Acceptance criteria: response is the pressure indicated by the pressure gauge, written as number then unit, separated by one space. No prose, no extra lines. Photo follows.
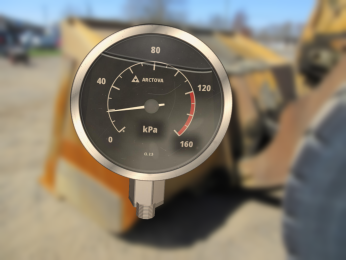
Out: 20 kPa
